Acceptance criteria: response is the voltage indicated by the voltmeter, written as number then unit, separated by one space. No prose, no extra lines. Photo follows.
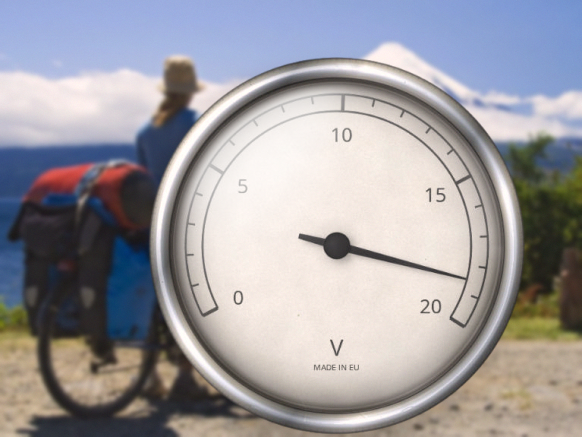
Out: 18.5 V
